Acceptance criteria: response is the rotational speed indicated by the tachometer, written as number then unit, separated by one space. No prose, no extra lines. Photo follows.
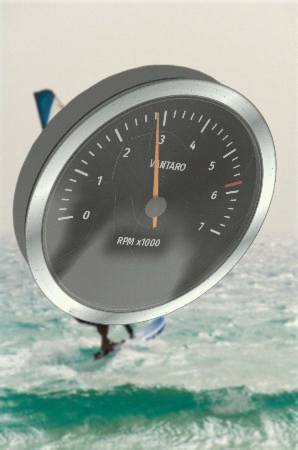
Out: 2800 rpm
